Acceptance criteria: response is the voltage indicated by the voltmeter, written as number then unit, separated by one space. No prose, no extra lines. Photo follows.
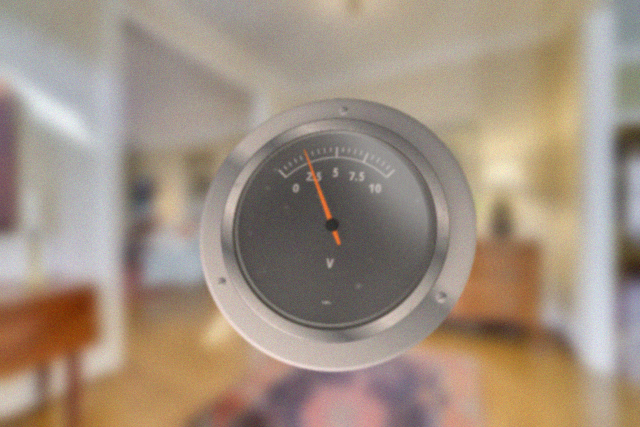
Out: 2.5 V
